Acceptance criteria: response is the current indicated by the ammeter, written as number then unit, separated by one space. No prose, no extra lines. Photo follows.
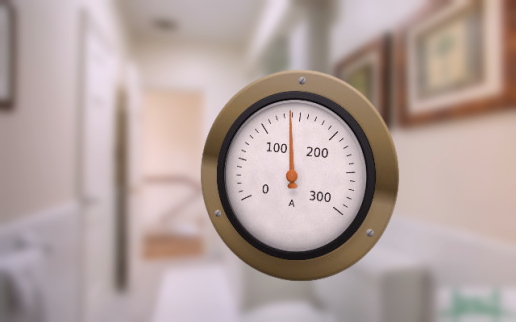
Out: 140 A
